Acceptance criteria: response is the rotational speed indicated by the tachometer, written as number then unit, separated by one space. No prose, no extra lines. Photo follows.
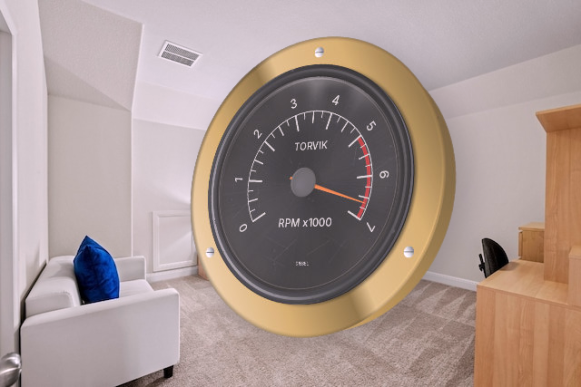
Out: 6625 rpm
